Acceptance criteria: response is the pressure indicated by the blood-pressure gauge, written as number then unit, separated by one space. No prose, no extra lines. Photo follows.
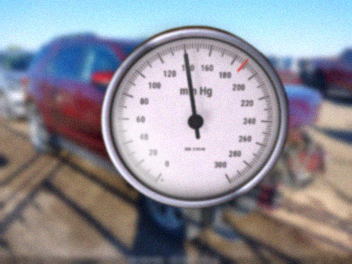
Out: 140 mmHg
